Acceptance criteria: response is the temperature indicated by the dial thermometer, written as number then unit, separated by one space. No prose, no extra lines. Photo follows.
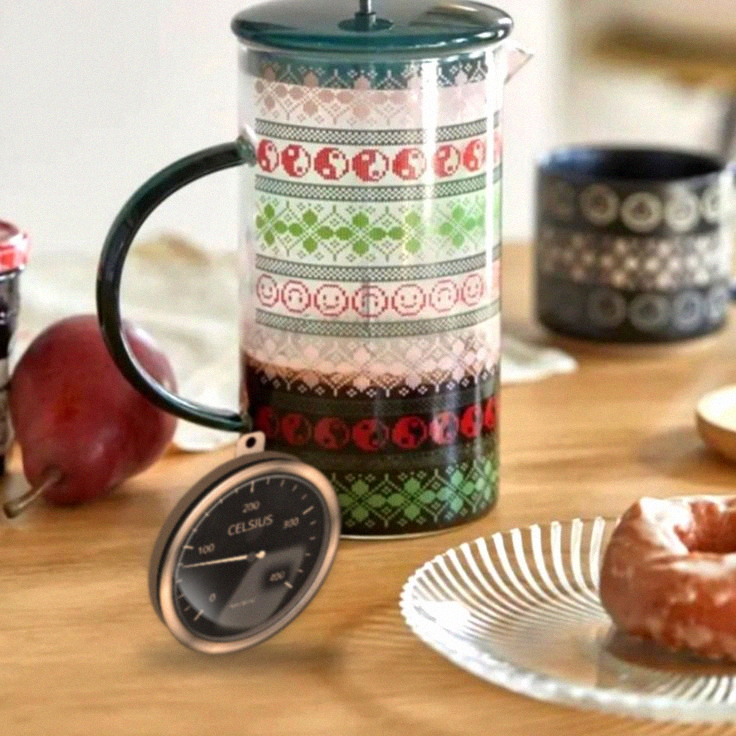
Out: 80 °C
